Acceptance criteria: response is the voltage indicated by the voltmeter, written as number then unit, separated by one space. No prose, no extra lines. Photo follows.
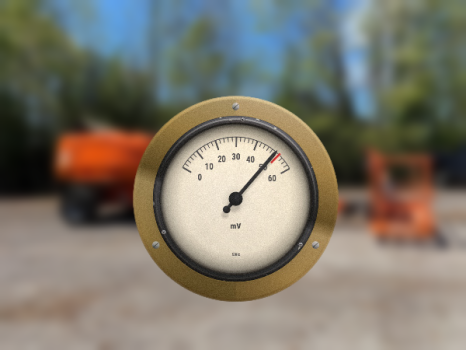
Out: 50 mV
